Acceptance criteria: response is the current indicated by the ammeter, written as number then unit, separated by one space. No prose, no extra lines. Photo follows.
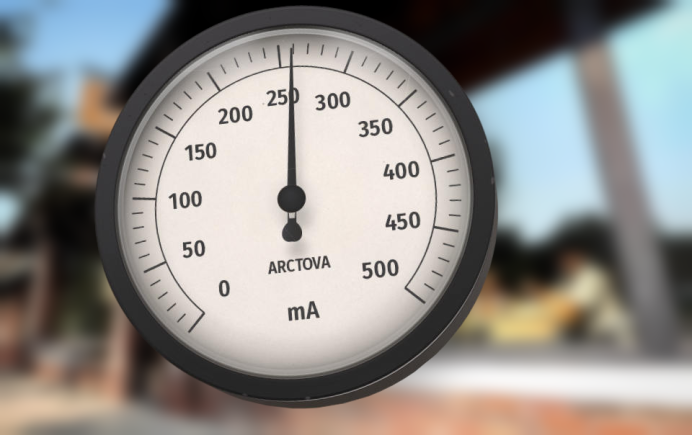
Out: 260 mA
